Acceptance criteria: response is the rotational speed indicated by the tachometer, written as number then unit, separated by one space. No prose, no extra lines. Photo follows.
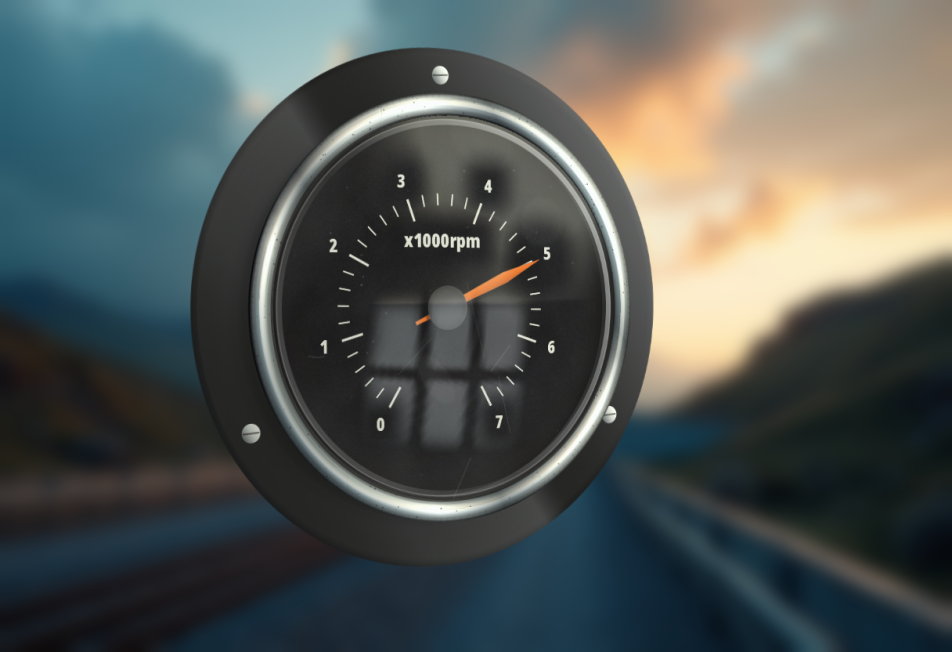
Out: 5000 rpm
